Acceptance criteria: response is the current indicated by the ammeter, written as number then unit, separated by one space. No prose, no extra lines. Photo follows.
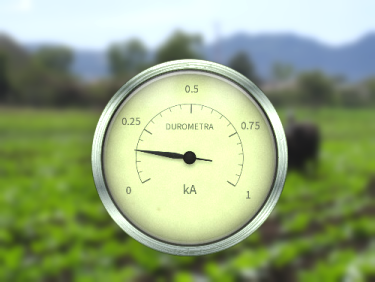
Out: 0.15 kA
